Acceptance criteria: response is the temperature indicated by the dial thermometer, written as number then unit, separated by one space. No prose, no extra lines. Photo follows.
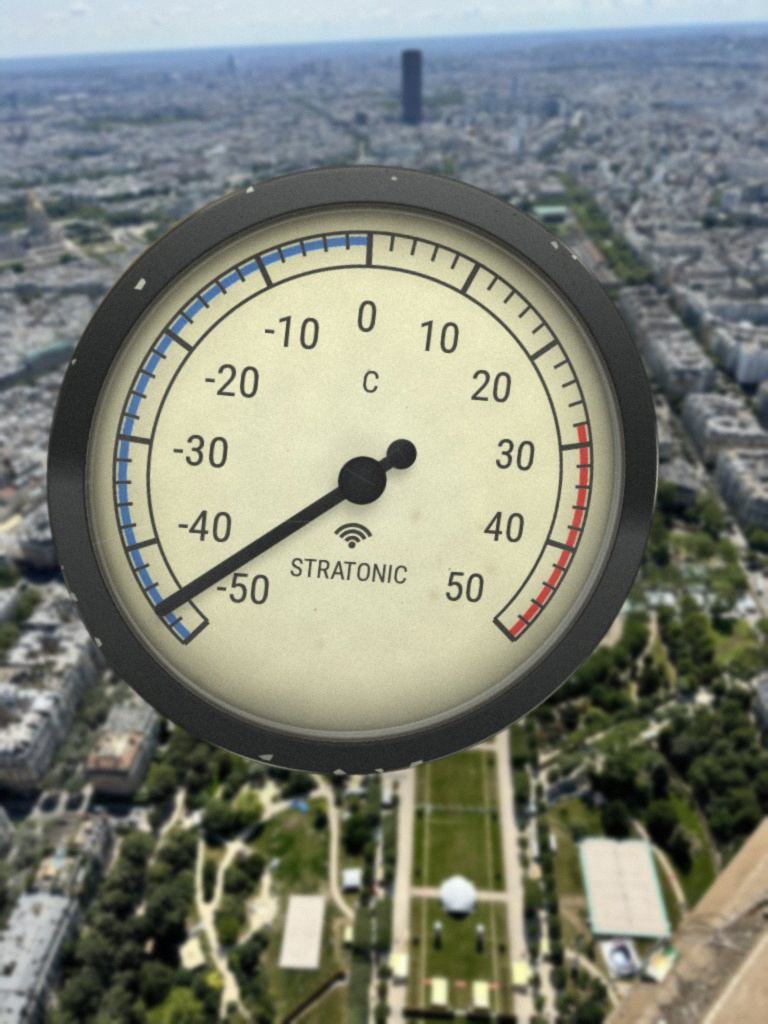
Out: -46 °C
